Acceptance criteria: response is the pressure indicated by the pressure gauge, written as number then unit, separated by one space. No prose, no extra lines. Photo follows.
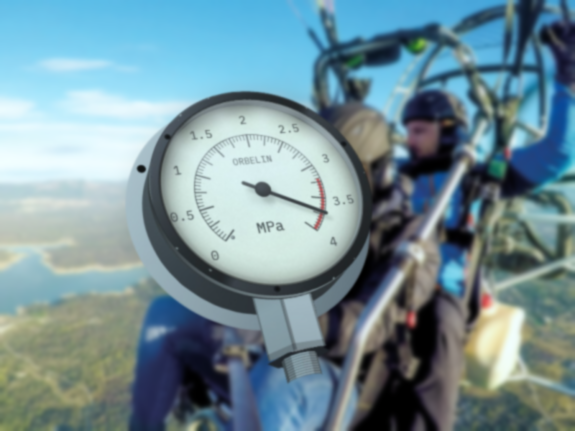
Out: 3.75 MPa
